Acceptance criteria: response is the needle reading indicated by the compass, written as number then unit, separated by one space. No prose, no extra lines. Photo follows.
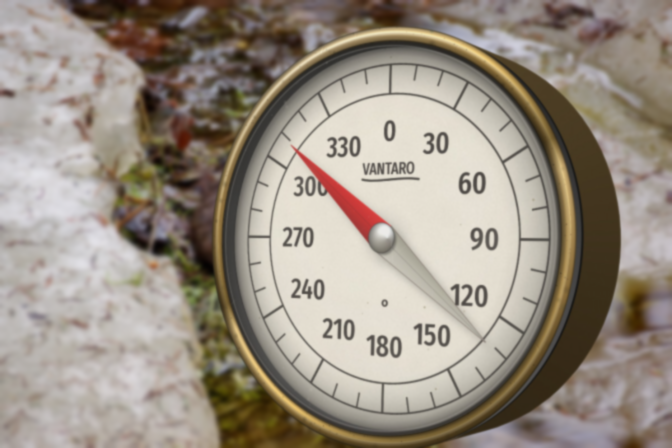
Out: 310 °
